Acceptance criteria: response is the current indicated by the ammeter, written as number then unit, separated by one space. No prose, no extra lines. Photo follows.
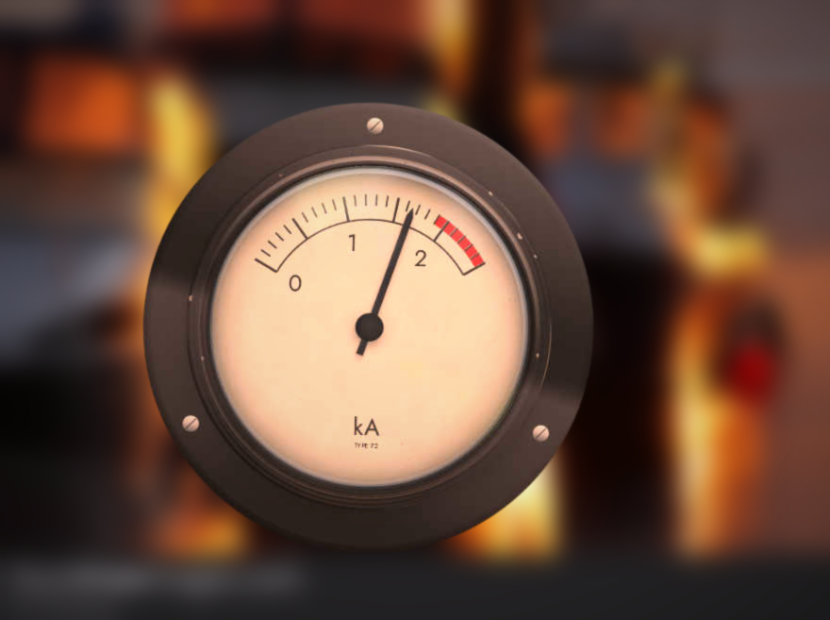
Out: 1.65 kA
